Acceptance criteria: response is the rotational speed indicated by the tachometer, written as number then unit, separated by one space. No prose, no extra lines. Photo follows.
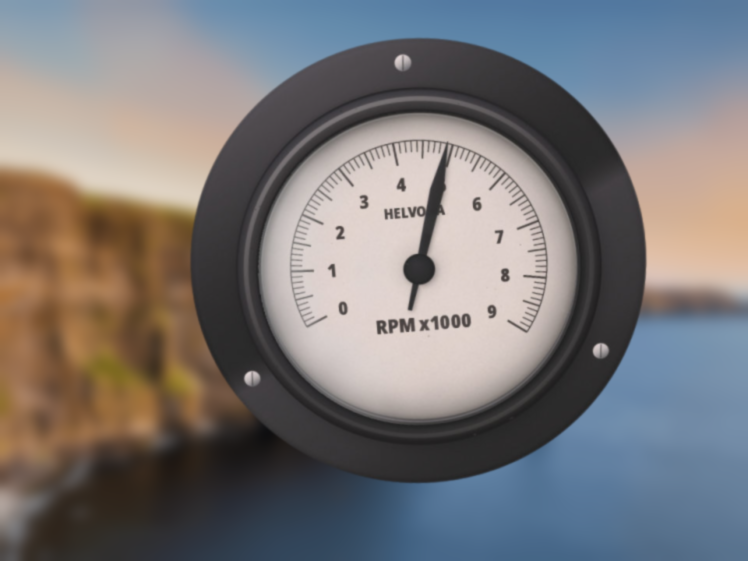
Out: 4900 rpm
